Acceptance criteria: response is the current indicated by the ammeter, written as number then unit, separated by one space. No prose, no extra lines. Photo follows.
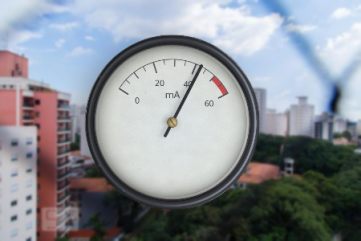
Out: 42.5 mA
